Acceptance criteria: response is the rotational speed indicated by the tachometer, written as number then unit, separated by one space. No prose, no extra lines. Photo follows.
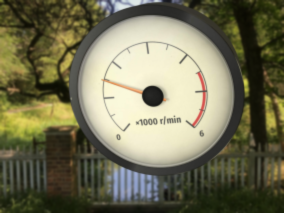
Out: 1500 rpm
